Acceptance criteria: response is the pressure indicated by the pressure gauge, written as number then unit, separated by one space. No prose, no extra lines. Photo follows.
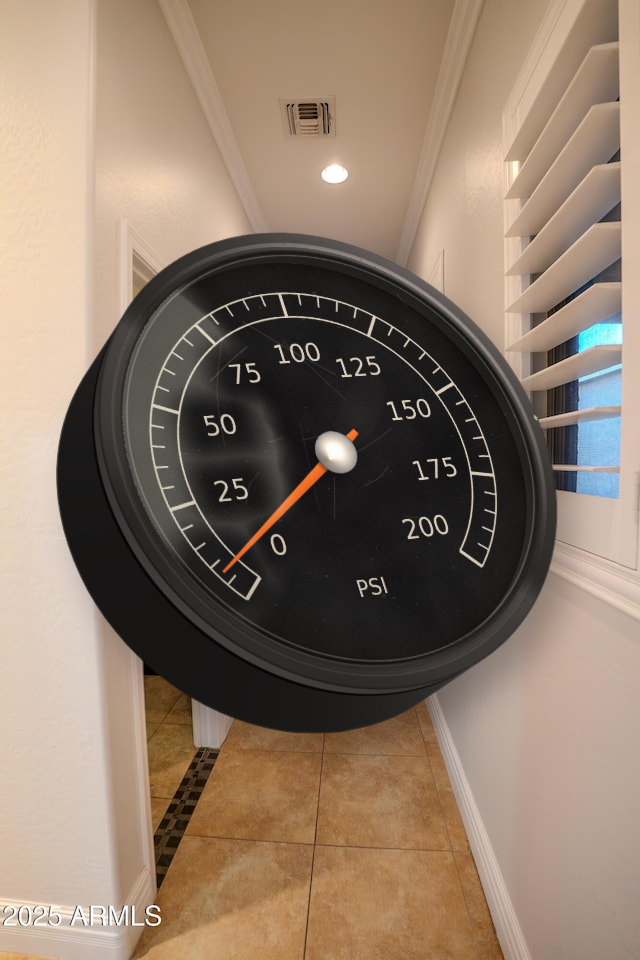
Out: 7.5 psi
